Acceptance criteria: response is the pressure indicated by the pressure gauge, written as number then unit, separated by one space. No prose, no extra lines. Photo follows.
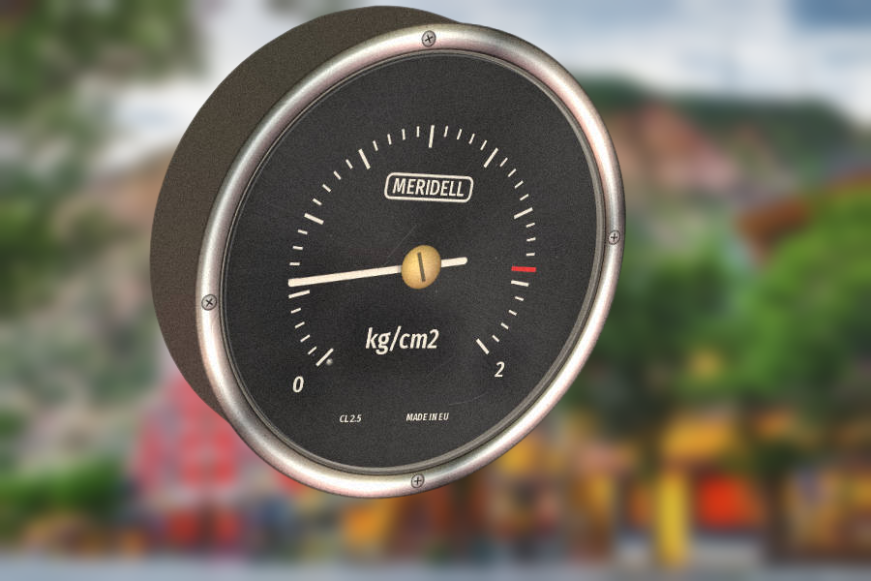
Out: 0.3 kg/cm²
